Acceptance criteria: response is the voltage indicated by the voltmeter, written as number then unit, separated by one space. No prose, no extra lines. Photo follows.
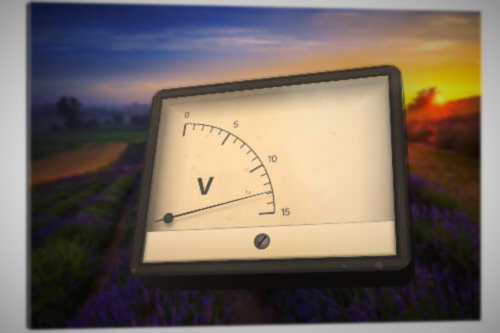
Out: 13 V
